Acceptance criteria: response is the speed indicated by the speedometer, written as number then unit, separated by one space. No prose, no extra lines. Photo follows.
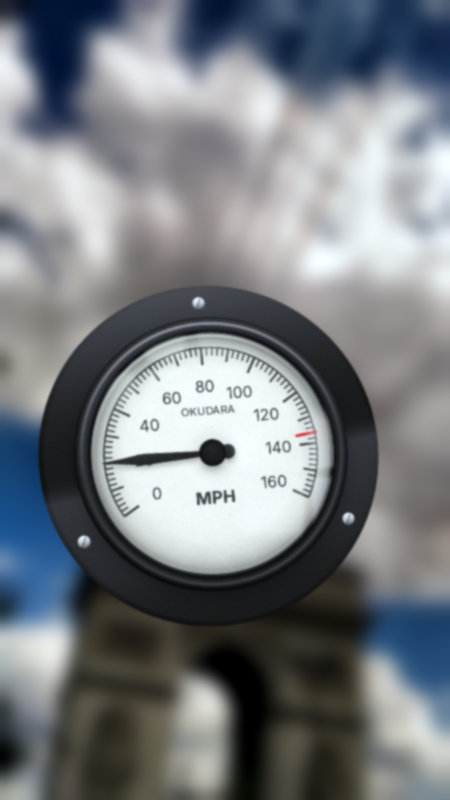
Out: 20 mph
